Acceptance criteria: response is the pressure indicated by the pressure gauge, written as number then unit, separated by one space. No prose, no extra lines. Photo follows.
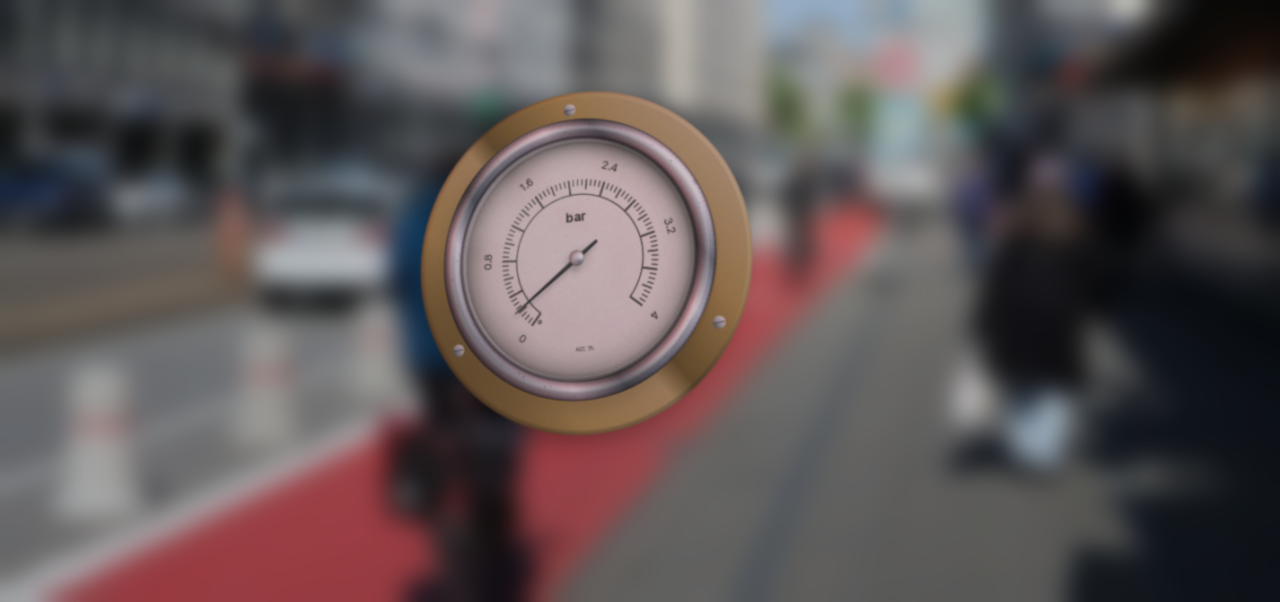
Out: 0.2 bar
